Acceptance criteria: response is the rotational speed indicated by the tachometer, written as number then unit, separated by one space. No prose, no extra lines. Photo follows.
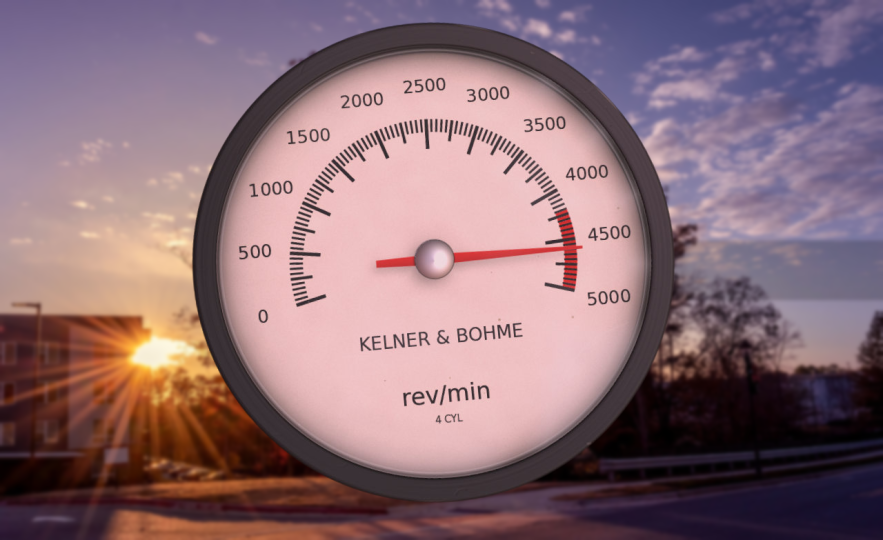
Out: 4600 rpm
